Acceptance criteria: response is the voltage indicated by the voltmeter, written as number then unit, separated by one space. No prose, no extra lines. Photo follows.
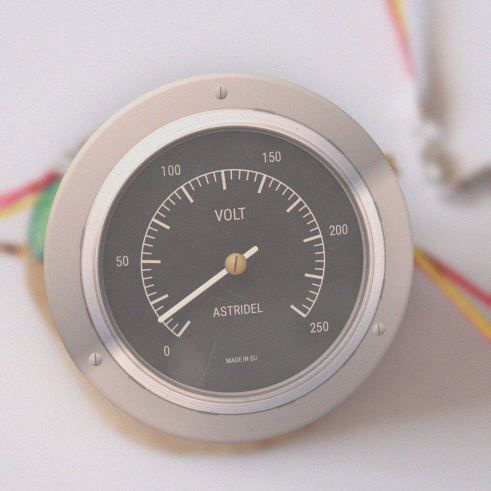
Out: 15 V
